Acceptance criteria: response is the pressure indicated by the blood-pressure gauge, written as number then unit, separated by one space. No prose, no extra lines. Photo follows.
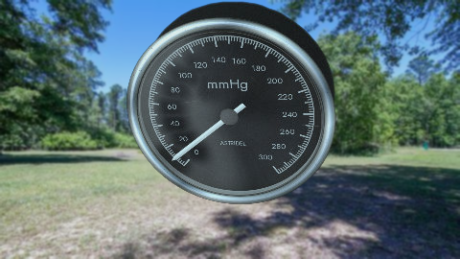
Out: 10 mmHg
